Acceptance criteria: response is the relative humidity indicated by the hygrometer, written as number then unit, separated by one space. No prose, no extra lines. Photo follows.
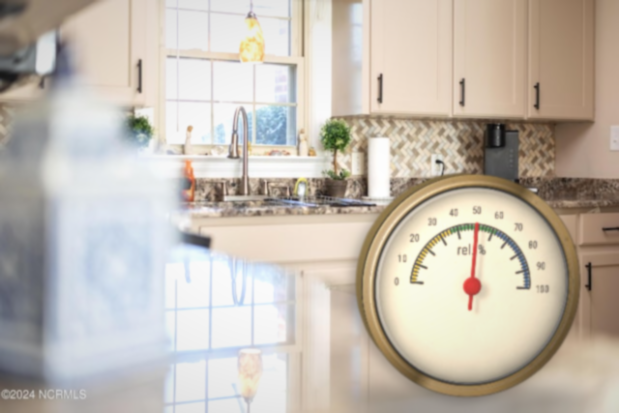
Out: 50 %
